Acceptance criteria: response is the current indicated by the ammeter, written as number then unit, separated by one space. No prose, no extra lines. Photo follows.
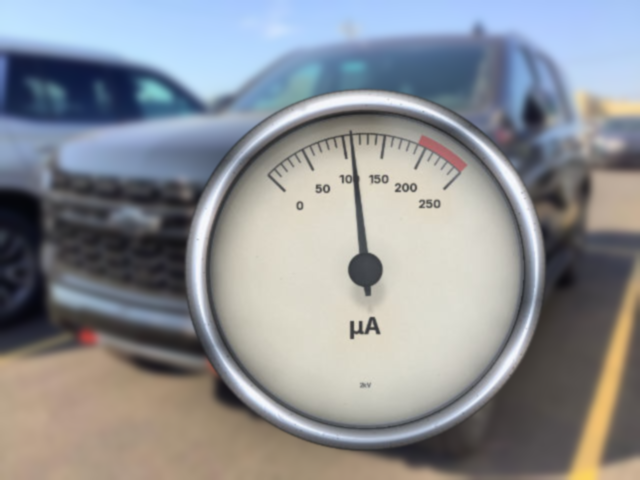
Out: 110 µA
